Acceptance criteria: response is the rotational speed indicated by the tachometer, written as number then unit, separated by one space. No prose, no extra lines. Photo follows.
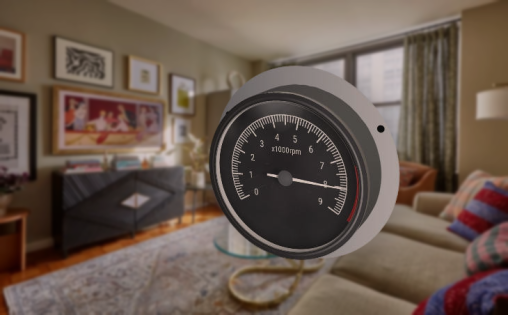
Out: 8000 rpm
